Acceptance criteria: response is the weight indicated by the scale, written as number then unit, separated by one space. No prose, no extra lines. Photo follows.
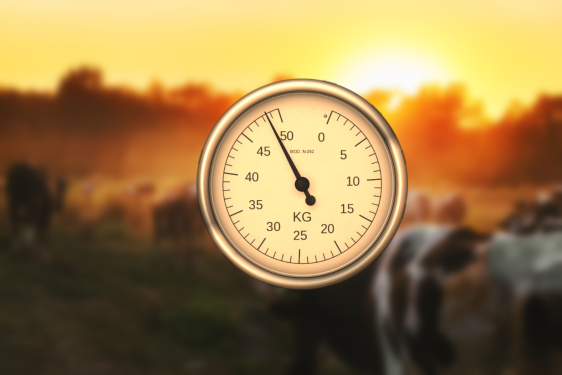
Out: 48.5 kg
